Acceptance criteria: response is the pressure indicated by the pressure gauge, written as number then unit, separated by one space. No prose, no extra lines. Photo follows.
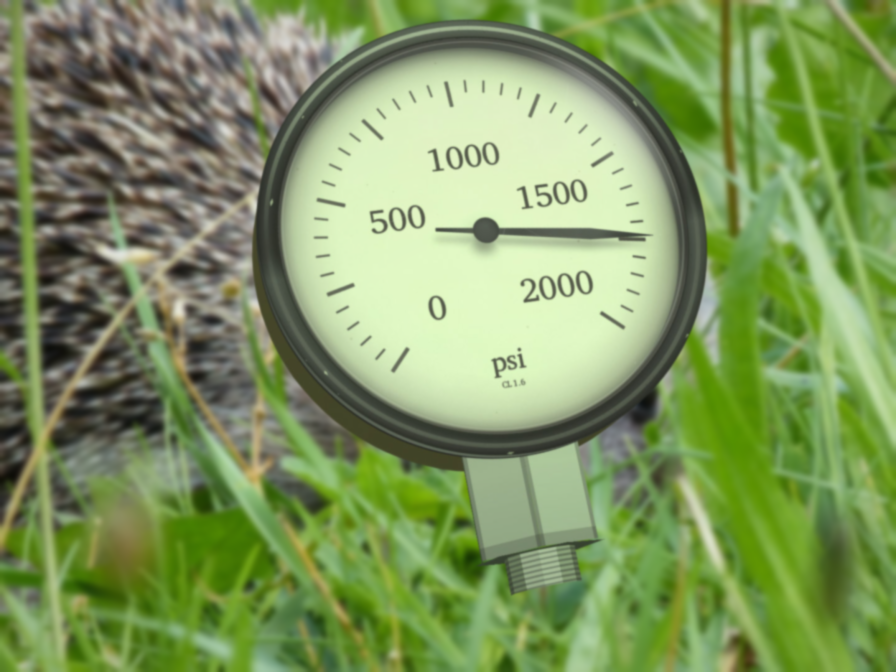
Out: 1750 psi
